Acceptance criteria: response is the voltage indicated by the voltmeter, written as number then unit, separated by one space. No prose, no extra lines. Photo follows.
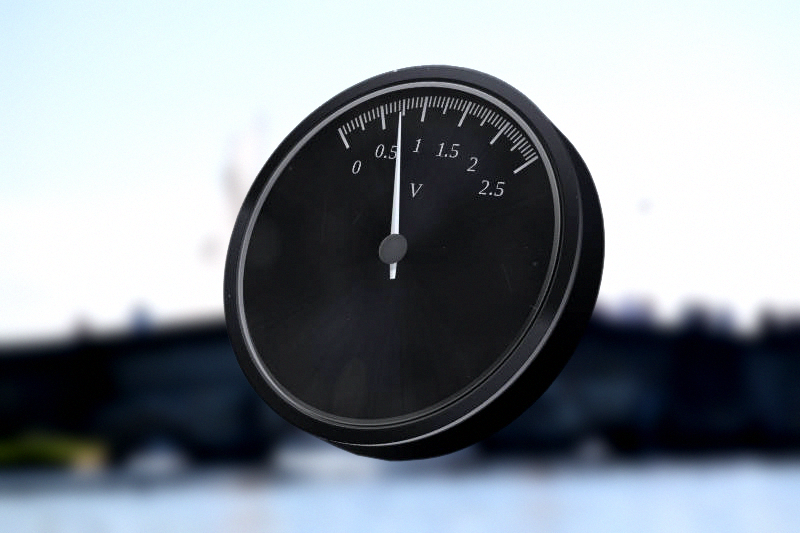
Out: 0.75 V
